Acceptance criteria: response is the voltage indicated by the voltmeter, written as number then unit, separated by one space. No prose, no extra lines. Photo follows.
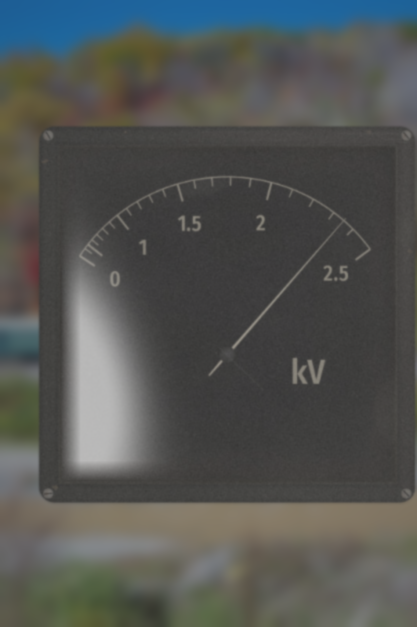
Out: 2.35 kV
